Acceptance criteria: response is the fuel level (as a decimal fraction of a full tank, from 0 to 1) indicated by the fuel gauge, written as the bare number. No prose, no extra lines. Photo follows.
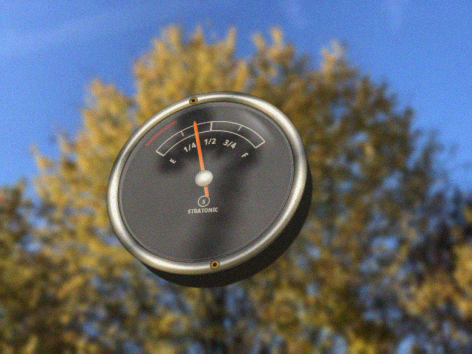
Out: 0.375
